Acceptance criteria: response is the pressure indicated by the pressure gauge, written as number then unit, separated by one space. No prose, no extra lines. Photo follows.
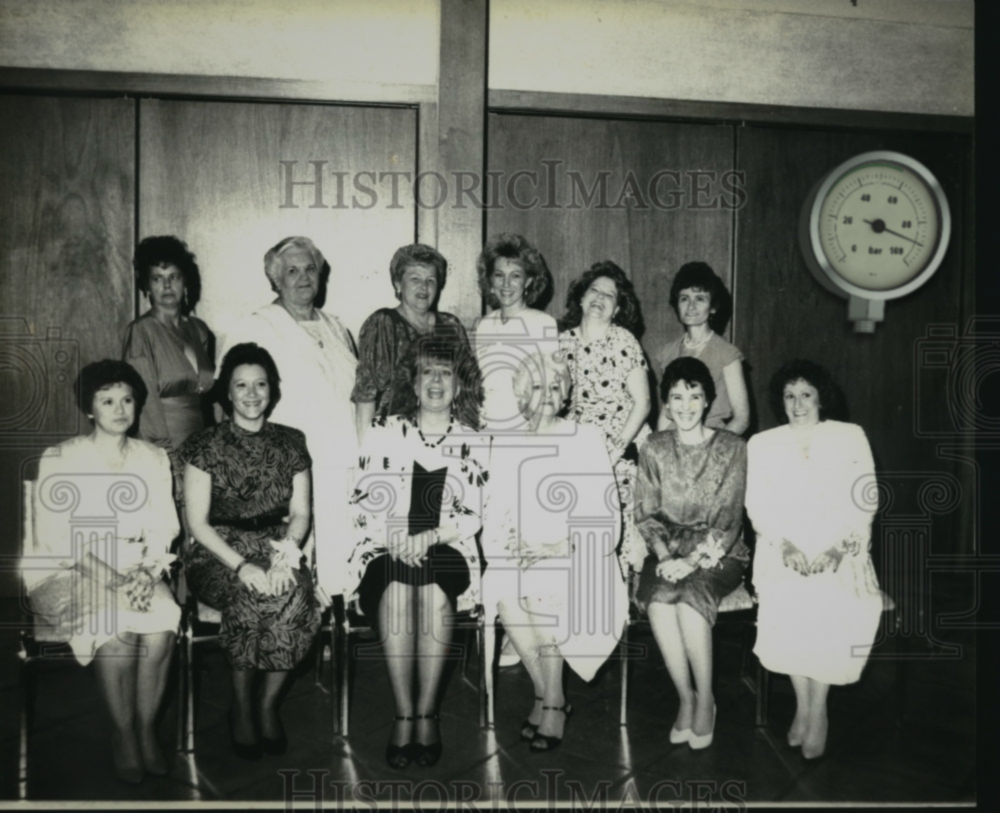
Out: 90 bar
